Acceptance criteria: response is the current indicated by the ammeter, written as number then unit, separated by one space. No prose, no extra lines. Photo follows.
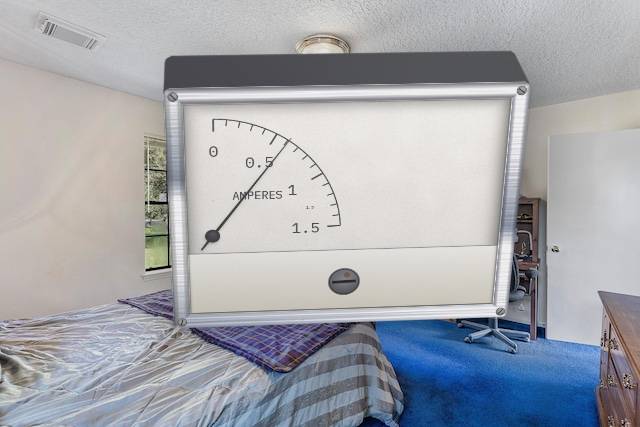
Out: 0.6 A
